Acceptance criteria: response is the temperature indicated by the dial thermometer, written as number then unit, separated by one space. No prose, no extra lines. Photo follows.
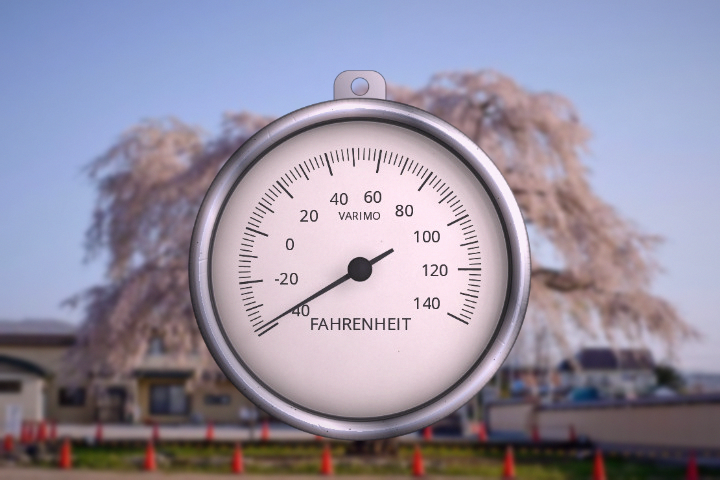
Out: -38 °F
